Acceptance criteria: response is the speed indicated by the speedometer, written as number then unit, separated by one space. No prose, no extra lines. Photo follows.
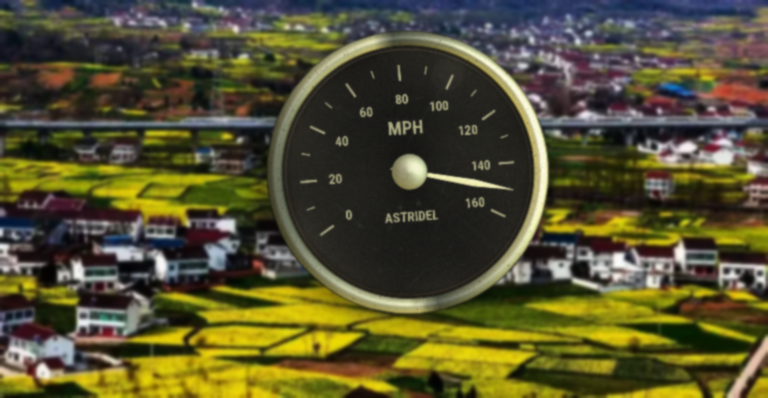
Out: 150 mph
